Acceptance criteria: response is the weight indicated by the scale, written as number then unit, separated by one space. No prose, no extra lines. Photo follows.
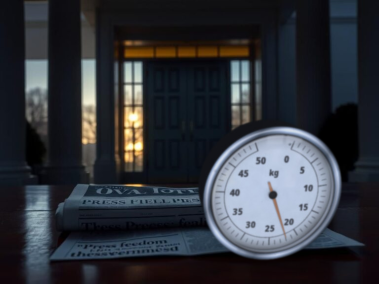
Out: 22 kg
